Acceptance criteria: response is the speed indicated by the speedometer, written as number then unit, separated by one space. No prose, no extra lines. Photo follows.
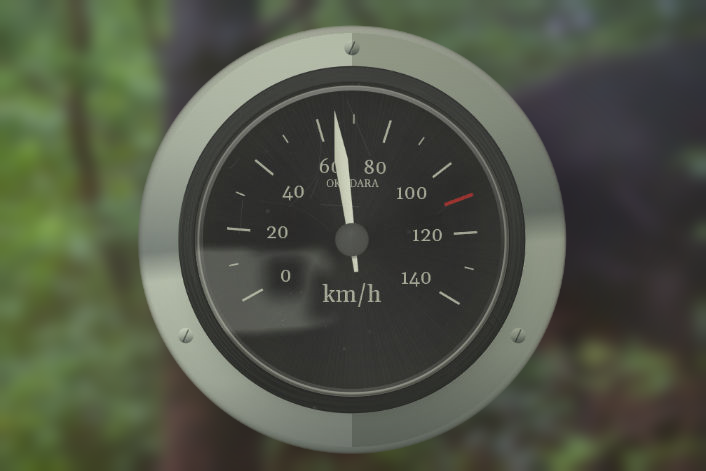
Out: 65 km/h
